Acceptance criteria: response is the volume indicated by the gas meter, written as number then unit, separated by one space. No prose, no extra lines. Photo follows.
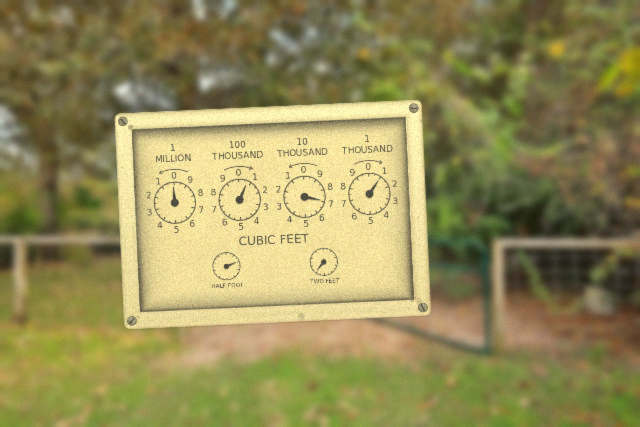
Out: 7100 ft³
